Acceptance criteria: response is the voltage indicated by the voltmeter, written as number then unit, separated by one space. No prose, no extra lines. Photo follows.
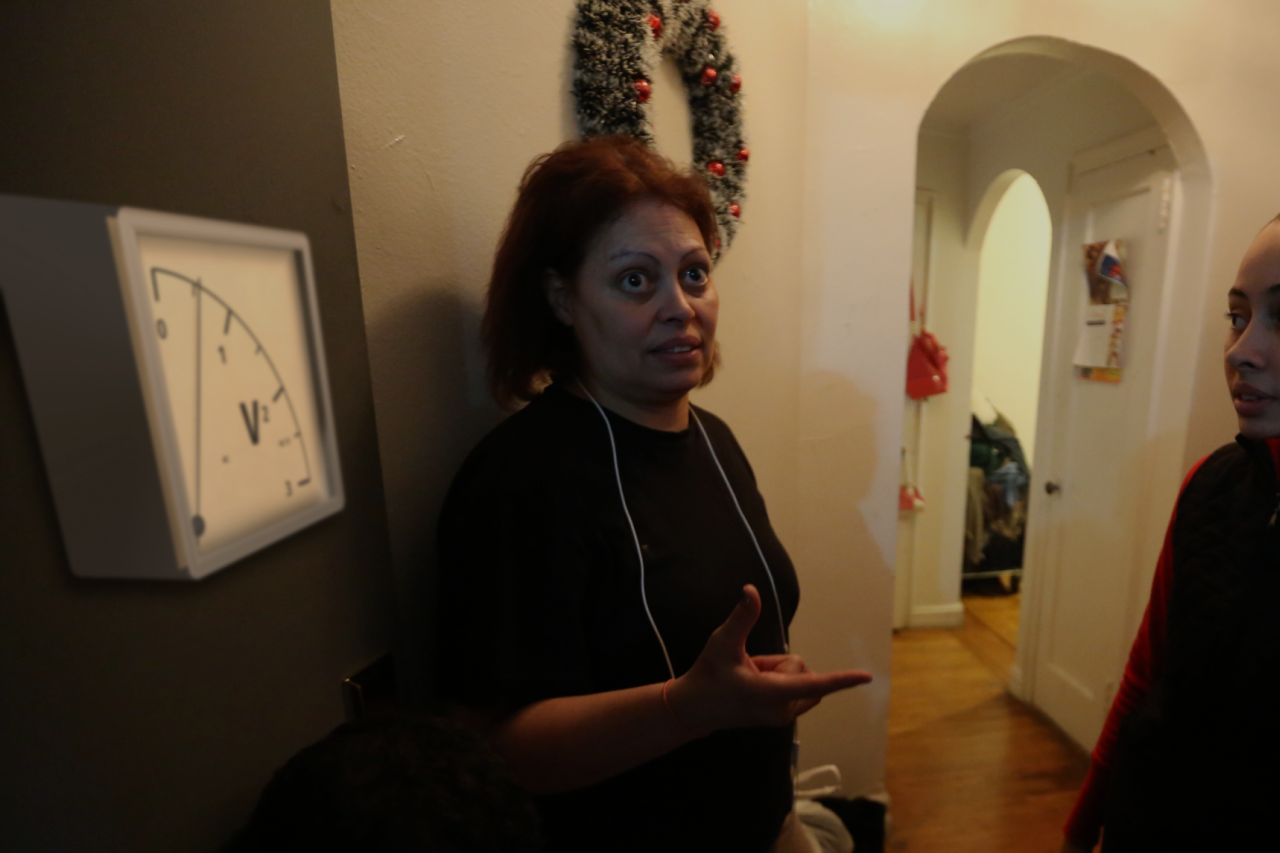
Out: 0.5 V
